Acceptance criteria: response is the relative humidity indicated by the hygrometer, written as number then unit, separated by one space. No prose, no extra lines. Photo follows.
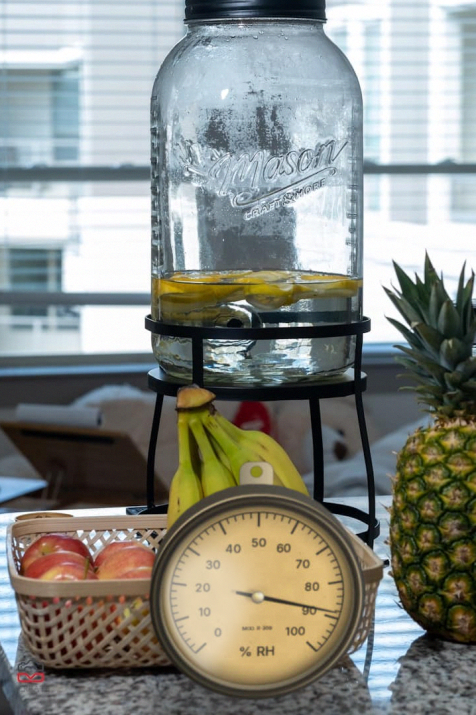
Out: 88 %
